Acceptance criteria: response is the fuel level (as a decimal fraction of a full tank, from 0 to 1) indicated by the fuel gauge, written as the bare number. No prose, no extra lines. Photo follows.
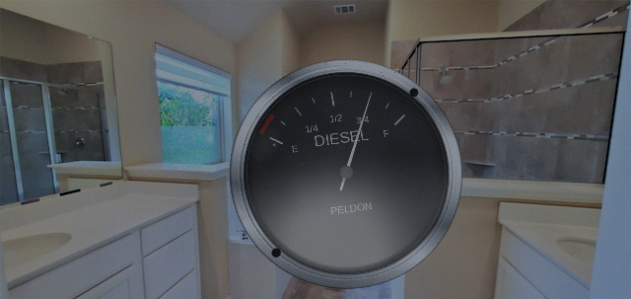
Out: 0.75
